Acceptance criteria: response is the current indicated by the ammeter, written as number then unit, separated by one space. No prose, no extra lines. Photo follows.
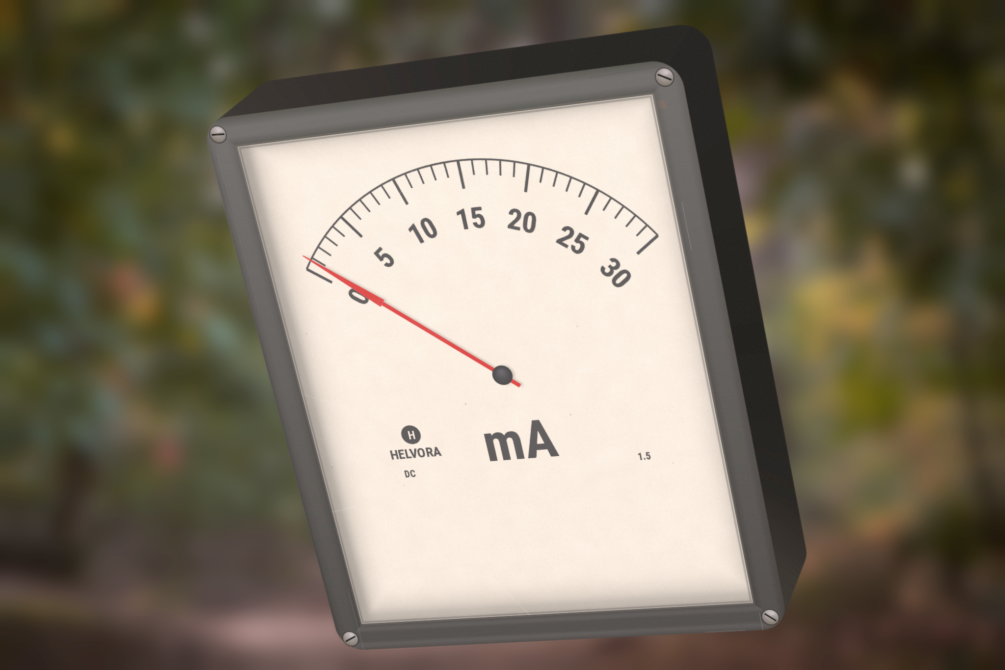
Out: 1 mA
